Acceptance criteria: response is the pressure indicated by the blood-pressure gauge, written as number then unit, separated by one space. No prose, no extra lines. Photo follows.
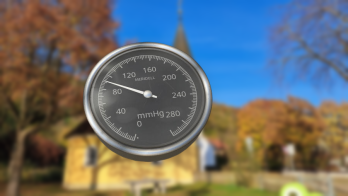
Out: 90 mmHg
